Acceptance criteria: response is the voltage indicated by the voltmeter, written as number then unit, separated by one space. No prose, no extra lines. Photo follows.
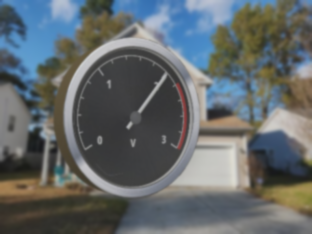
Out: 2 V
